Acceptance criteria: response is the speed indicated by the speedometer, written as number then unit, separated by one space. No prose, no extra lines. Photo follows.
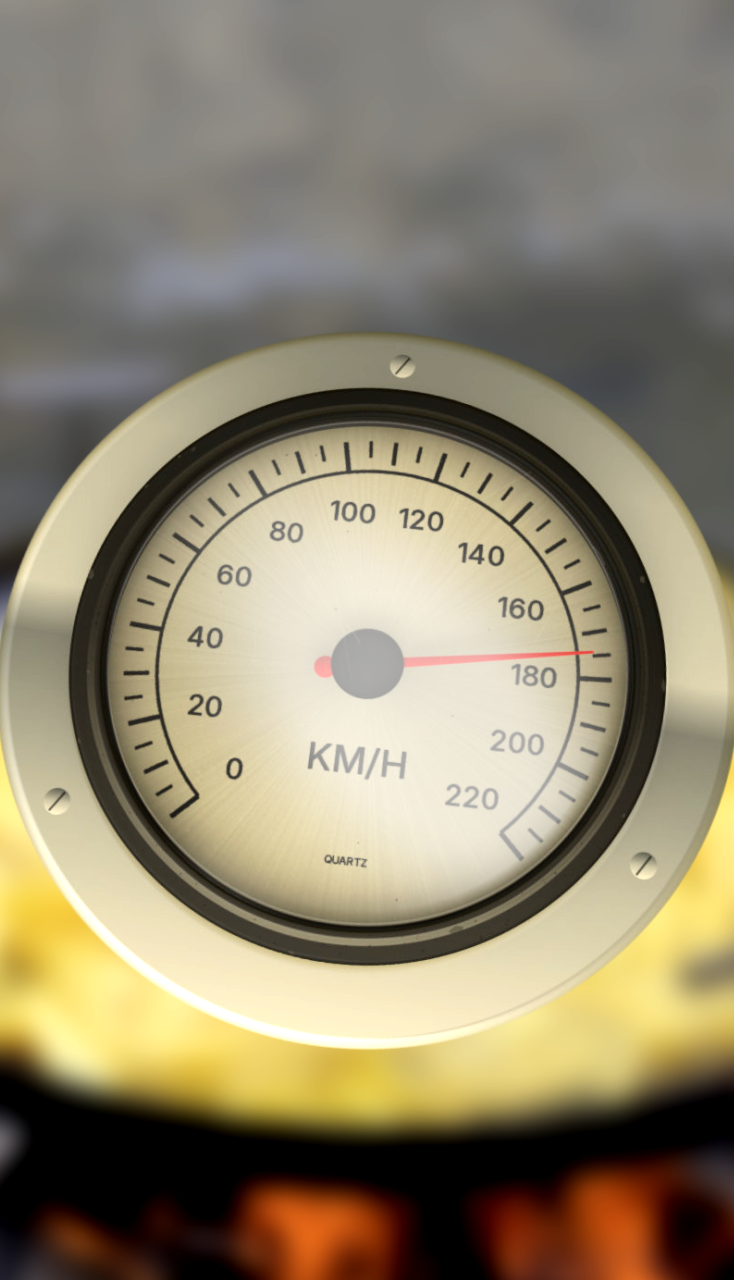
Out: 175 km/h
